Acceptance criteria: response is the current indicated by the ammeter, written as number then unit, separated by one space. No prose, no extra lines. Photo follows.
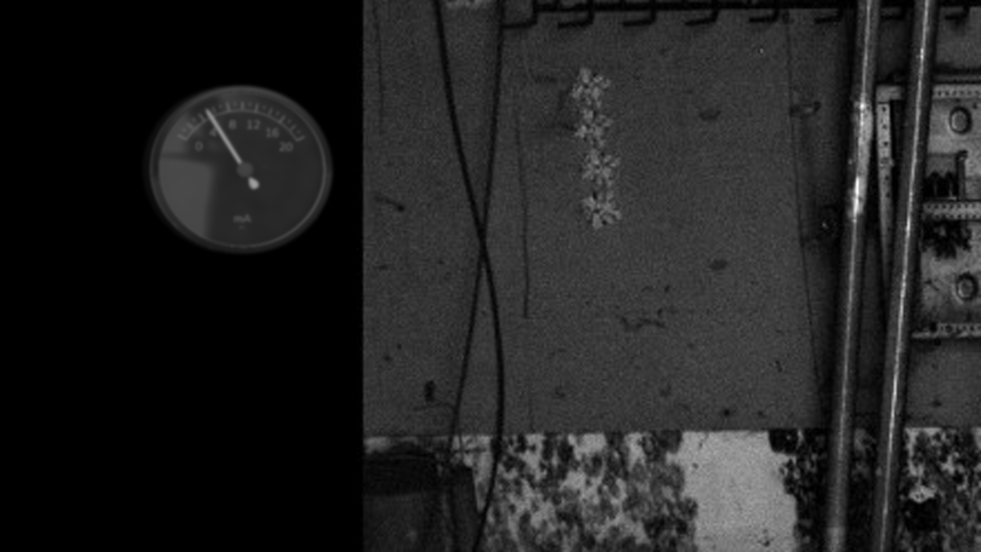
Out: 5 mA
